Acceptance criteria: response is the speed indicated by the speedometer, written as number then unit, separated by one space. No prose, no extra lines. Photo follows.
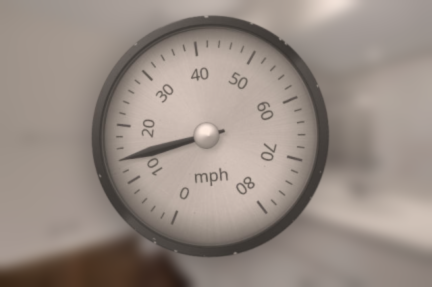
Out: 14 mph
